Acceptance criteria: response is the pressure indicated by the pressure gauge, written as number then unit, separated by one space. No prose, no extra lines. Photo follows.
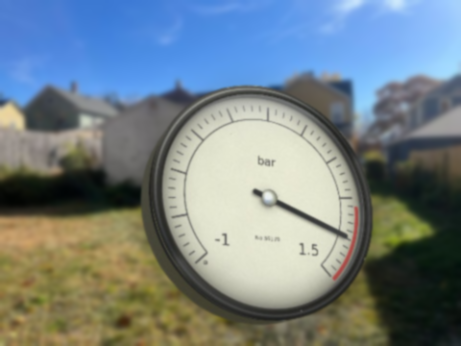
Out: 1.25 bar
